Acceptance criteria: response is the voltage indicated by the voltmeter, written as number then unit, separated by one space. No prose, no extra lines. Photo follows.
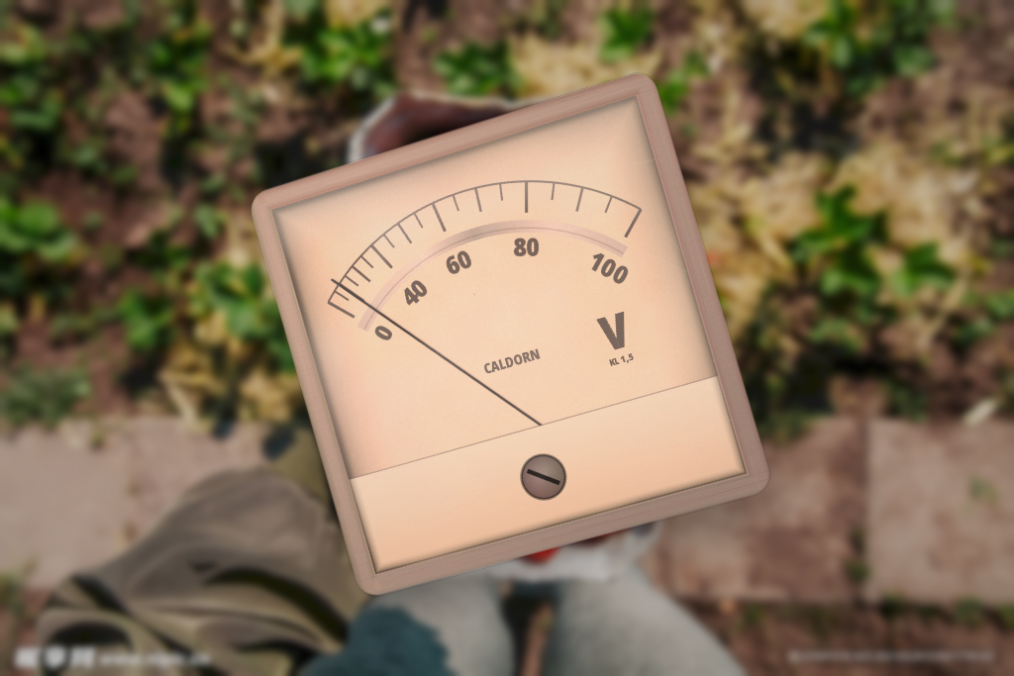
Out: 20 V
